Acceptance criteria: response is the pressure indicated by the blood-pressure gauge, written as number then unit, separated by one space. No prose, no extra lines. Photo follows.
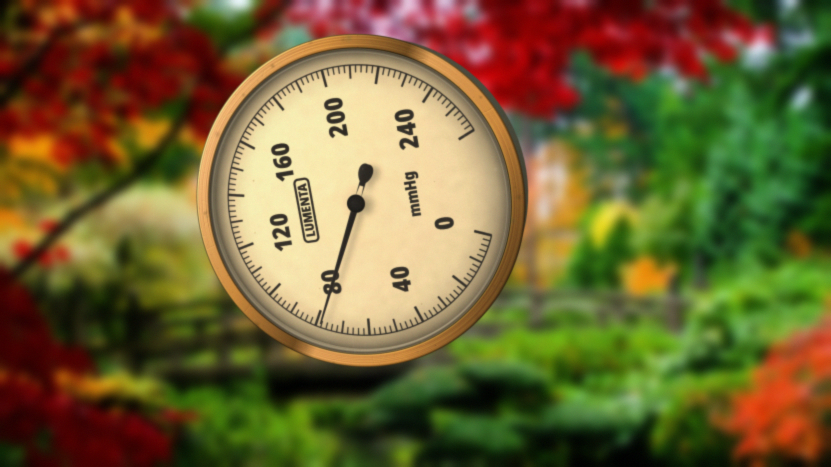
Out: 78 mmHg
